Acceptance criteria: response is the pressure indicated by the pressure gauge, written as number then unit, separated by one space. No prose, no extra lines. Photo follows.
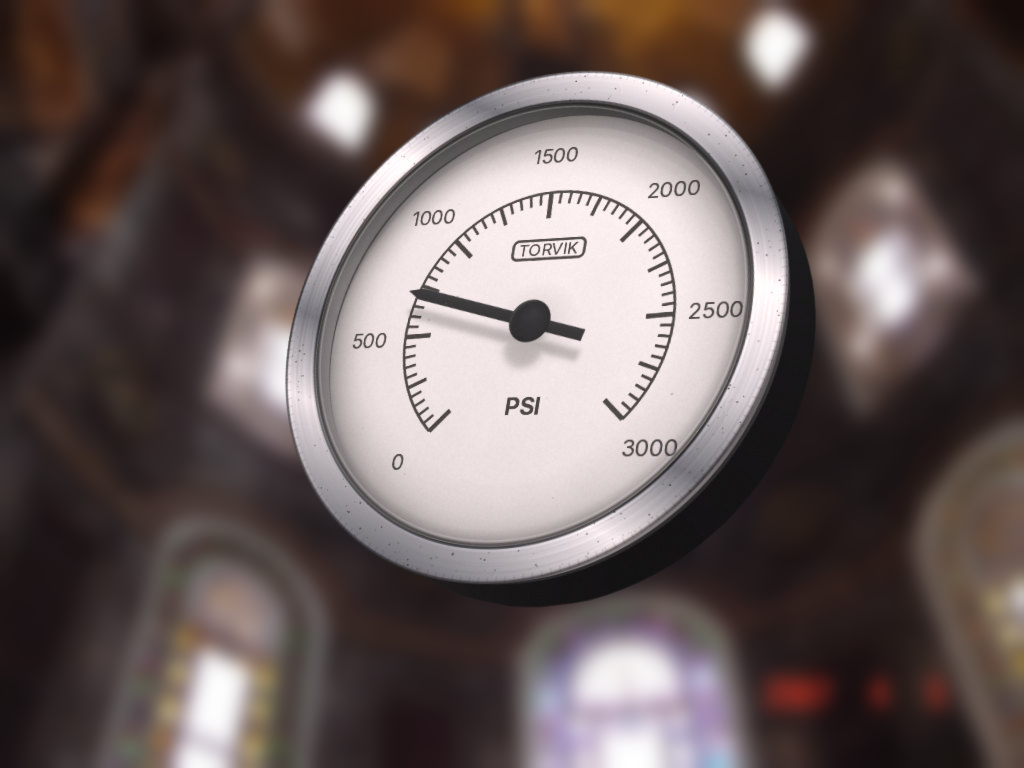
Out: 700 psi
